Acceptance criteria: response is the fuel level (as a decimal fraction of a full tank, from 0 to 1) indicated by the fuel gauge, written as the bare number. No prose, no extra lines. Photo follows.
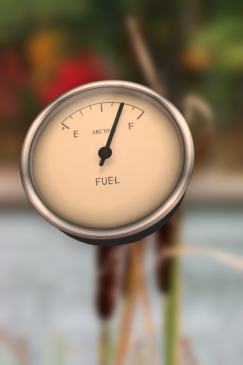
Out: 0.75
